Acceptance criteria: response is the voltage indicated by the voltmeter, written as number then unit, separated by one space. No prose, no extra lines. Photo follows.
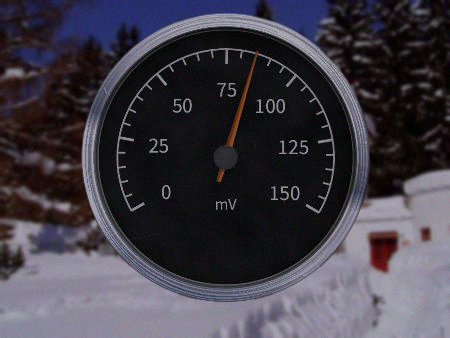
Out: 85 mV
